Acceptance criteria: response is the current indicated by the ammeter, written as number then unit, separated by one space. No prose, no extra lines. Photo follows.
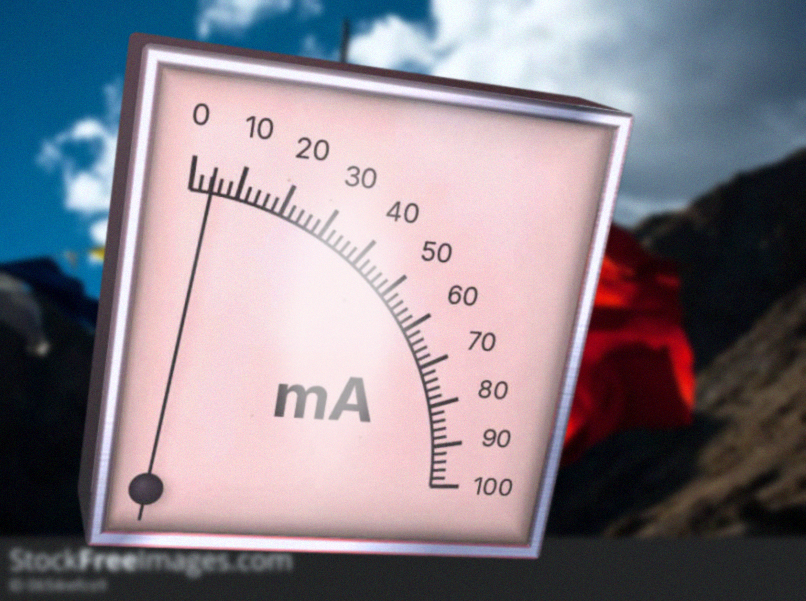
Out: 4 mA
